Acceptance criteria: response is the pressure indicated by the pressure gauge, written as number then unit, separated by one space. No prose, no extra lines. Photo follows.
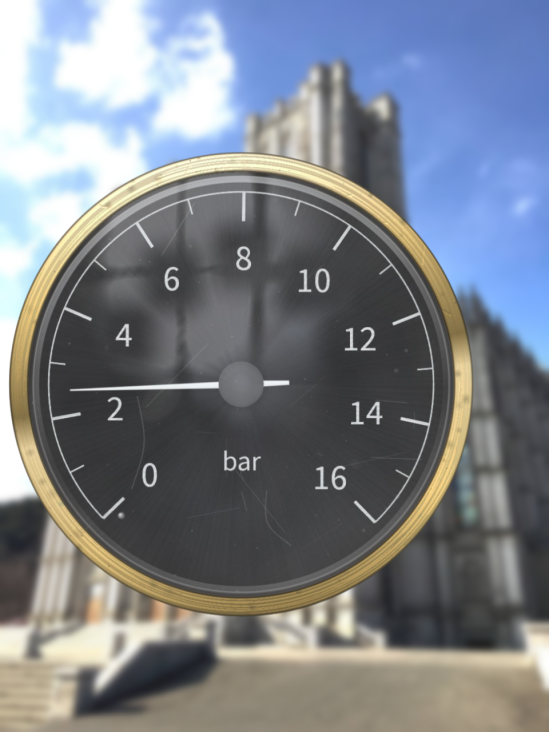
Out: 2.5 bar
